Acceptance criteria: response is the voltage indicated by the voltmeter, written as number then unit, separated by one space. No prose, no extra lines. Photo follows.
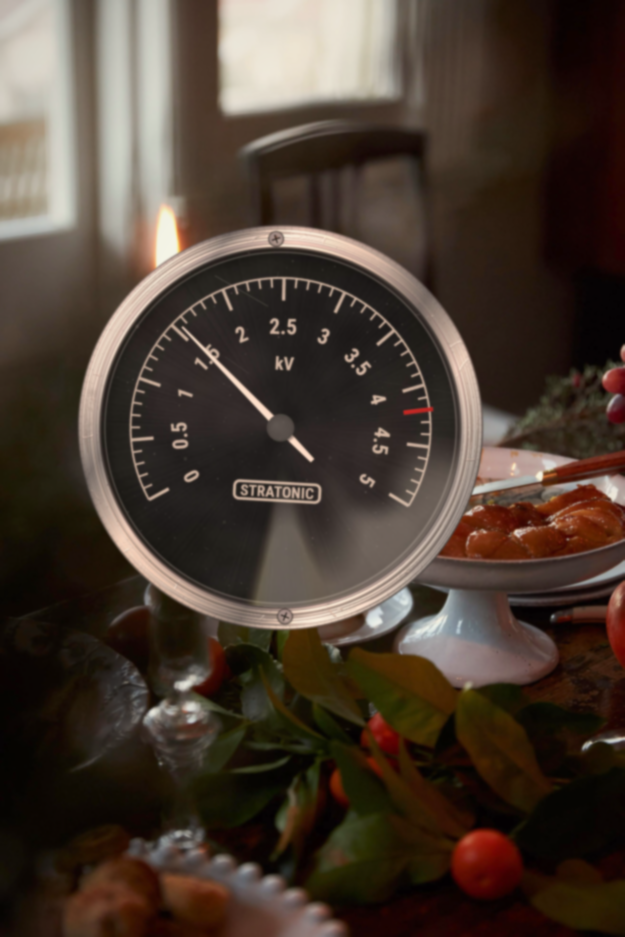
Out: 1.55 kV
